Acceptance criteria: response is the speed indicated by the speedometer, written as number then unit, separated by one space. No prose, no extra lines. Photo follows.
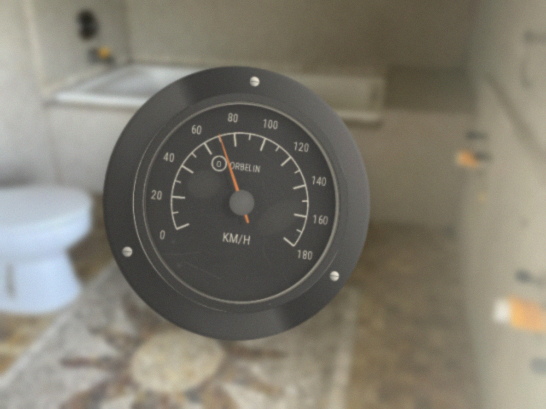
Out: 70 km/h
